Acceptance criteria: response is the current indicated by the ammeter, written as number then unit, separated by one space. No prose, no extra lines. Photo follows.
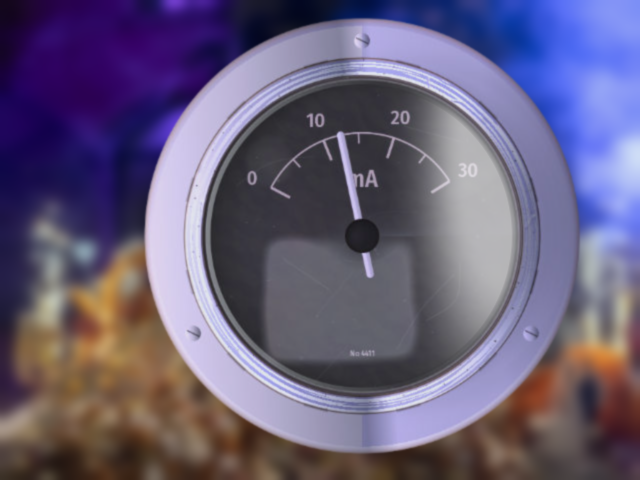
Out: 12.5 mA
